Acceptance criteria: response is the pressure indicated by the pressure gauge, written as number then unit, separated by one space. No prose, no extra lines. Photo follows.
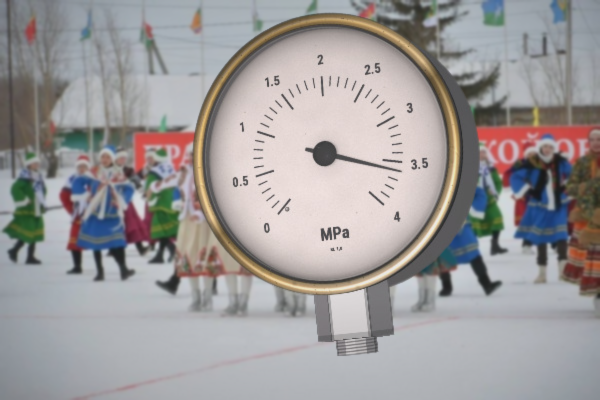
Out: 3.6 MPa
